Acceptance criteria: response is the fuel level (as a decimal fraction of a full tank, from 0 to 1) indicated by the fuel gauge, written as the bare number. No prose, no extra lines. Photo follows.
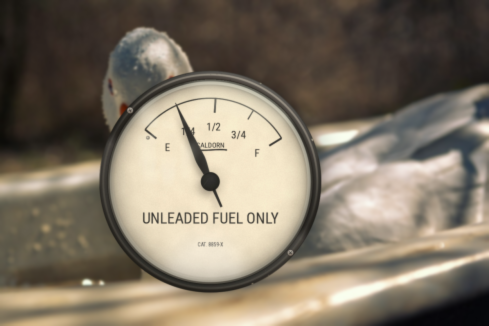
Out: 0.25
